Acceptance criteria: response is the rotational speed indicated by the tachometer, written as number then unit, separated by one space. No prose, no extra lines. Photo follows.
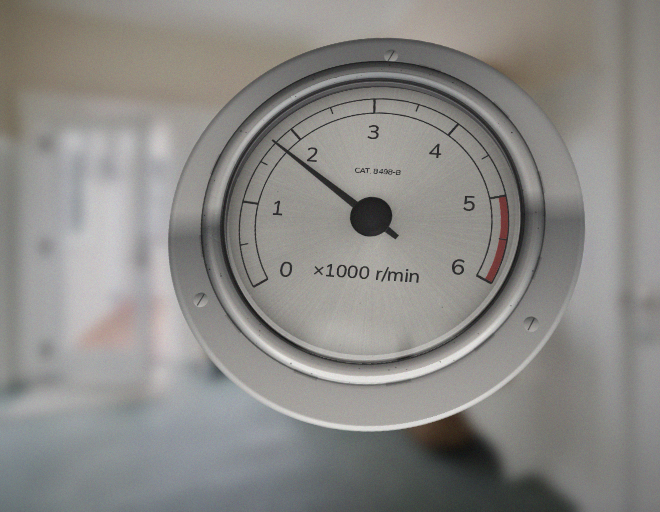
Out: 1750 rpm
